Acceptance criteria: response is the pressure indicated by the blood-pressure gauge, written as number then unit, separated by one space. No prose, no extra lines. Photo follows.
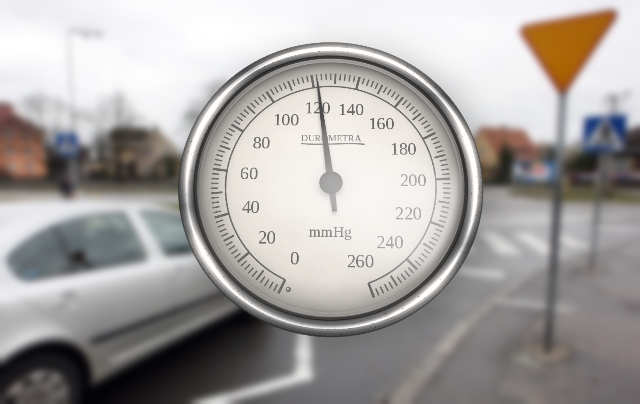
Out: 122 mmHg
